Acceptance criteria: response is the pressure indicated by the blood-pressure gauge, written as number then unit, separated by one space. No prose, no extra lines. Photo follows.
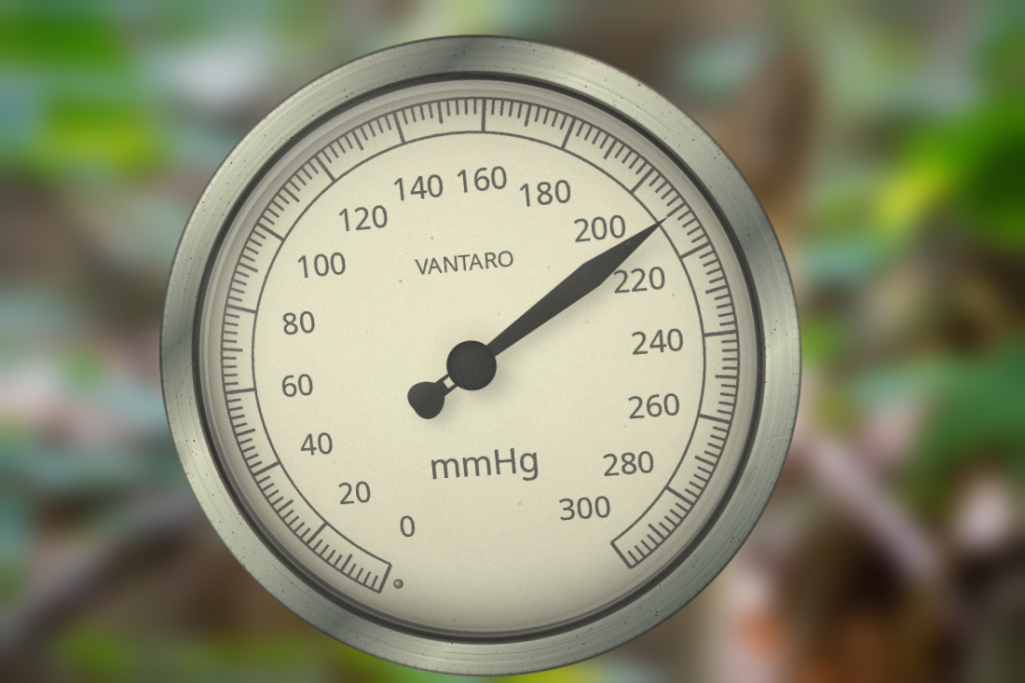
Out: 210 mmHg
